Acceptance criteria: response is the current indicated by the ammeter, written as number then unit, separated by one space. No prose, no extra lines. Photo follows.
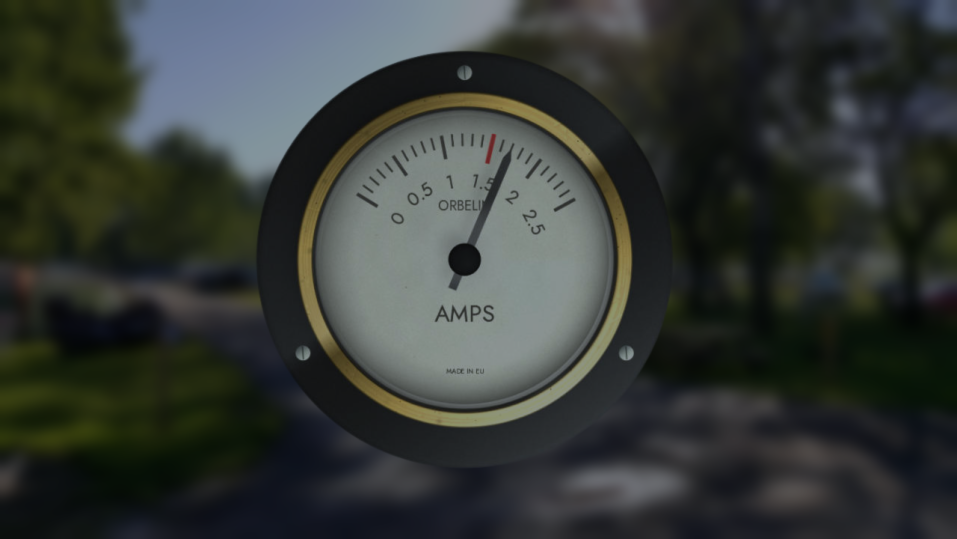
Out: 1.7 A
